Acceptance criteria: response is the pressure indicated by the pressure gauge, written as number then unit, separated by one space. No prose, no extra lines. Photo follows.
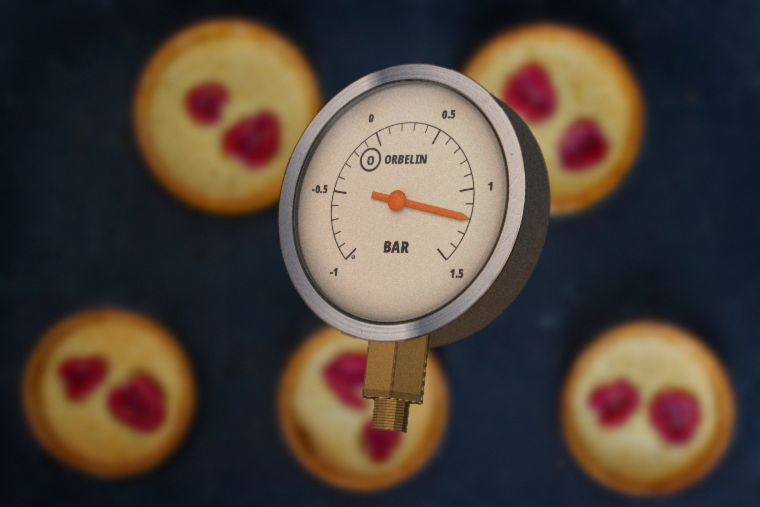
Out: 1.2 bar
